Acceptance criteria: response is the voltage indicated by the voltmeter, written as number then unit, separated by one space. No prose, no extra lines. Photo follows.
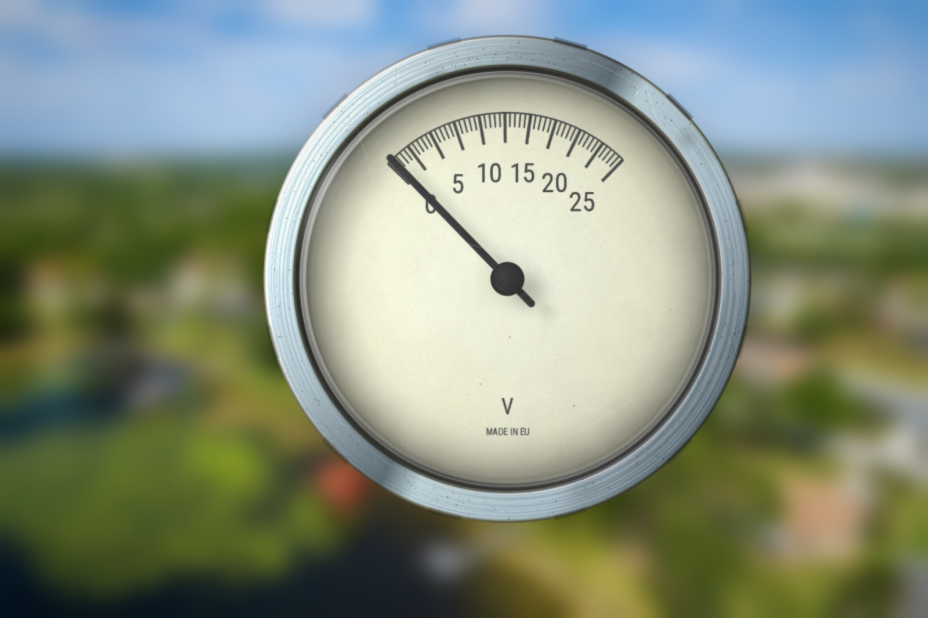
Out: 0.5 V
